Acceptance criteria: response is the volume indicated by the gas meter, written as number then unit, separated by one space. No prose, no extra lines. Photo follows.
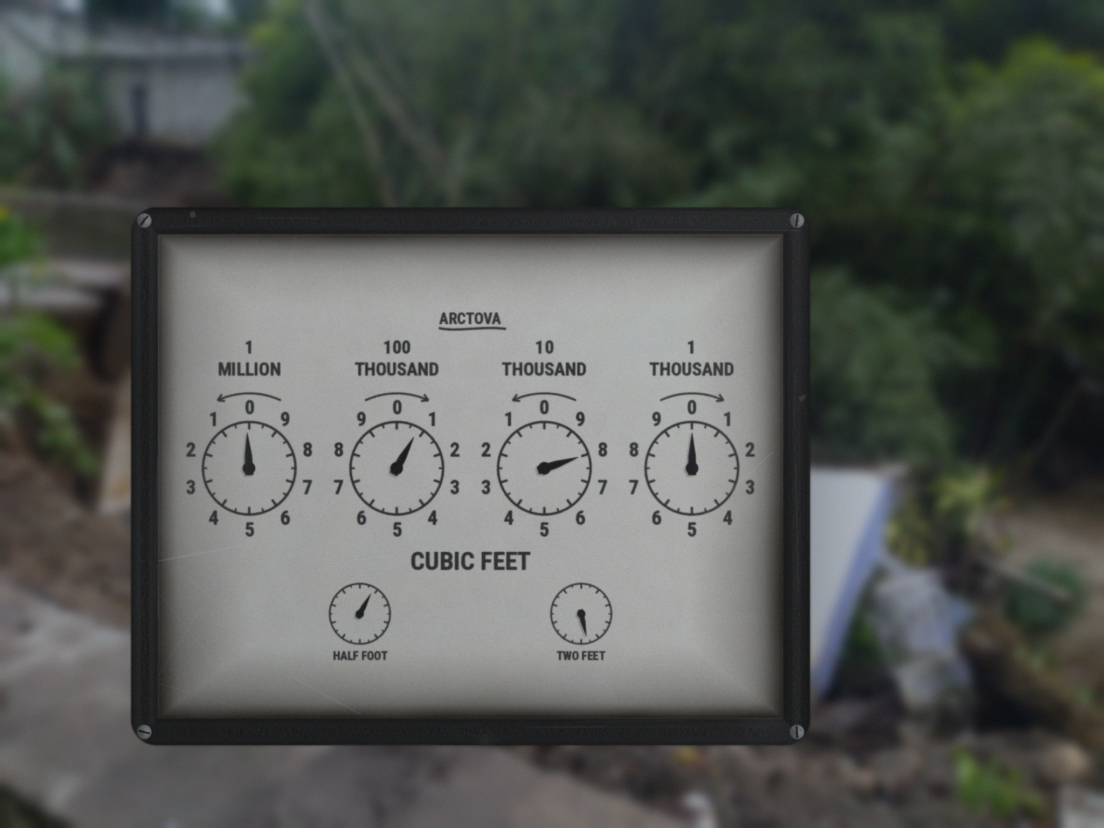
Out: 8000 ft³
